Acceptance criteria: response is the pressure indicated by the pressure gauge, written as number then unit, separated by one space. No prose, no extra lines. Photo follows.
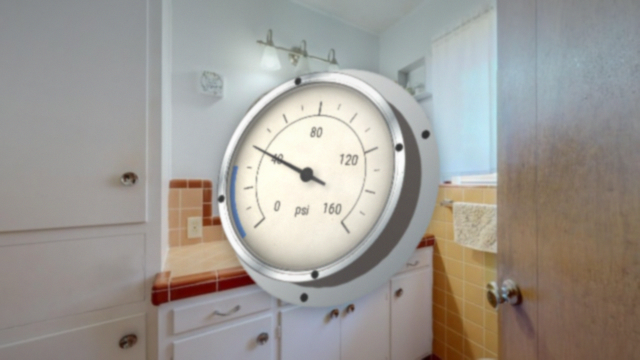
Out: 40 psi
